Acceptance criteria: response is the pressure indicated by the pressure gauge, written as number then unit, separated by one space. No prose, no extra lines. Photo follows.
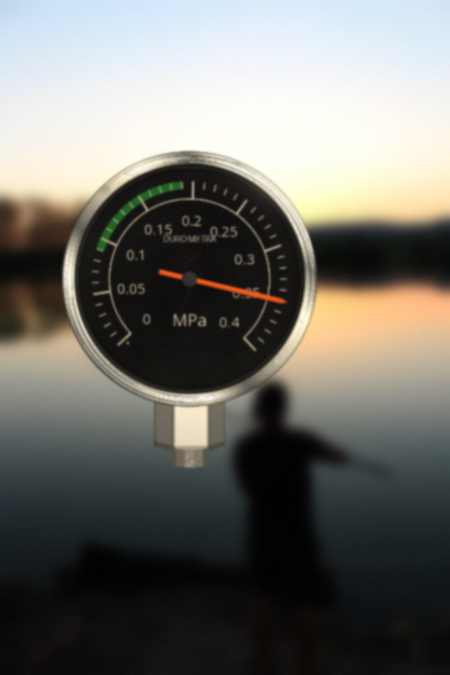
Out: 0.35 MPa
